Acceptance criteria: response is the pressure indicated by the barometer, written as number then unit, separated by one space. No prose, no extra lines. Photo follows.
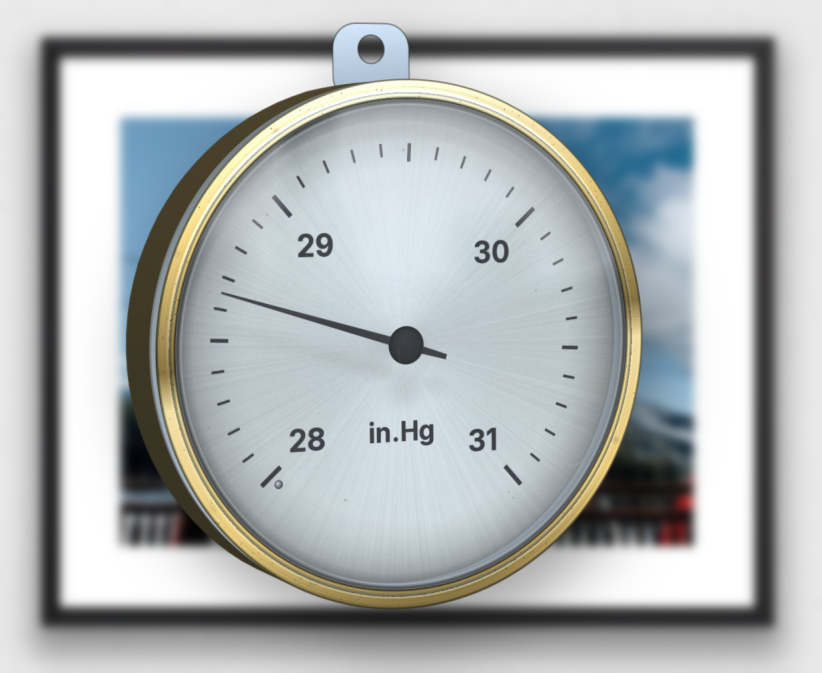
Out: 28.65 inHg
